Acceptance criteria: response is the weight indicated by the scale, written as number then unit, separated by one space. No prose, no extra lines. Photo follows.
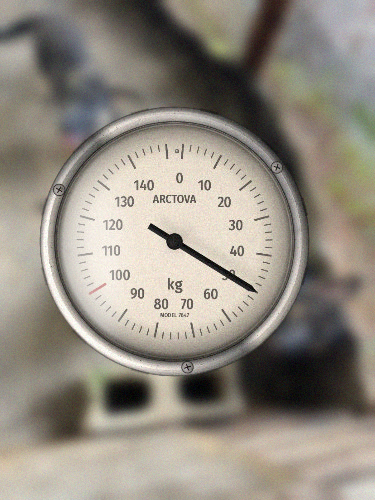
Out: 50 kg
